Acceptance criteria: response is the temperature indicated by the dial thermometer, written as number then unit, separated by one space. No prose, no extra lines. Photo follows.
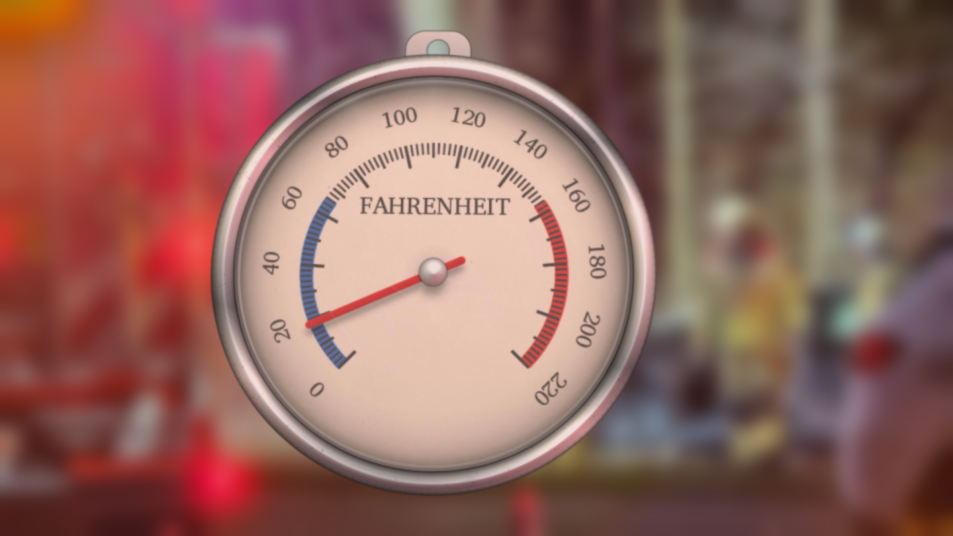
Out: 18 °F
